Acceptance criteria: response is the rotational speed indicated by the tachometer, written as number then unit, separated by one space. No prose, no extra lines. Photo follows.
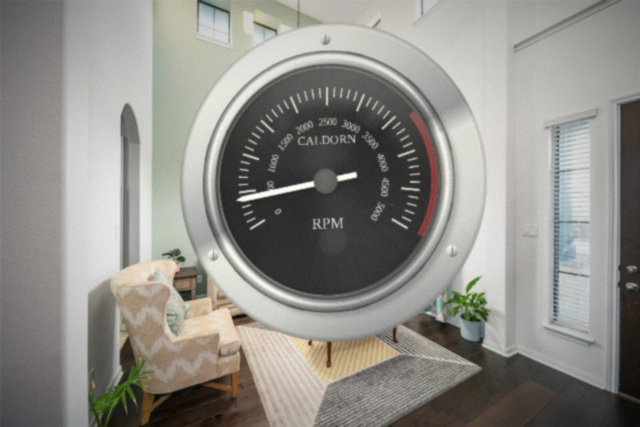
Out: 400 rpm
